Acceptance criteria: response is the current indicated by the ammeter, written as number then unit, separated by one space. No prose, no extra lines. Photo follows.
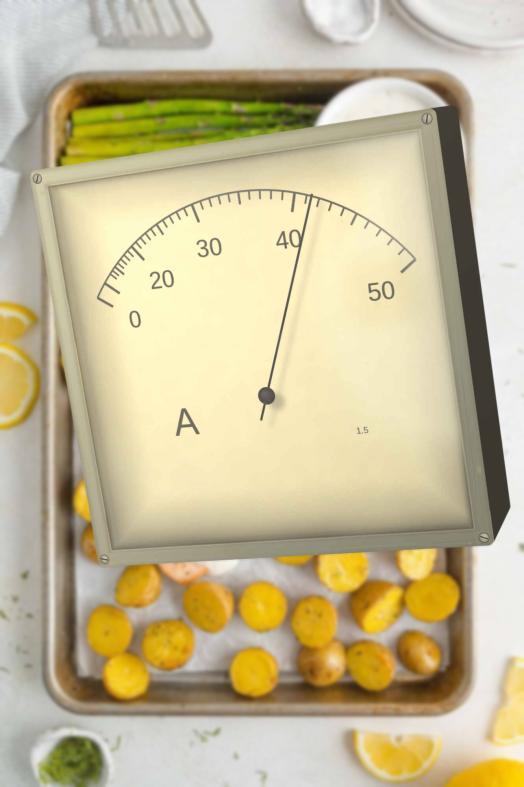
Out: 41.5 A
